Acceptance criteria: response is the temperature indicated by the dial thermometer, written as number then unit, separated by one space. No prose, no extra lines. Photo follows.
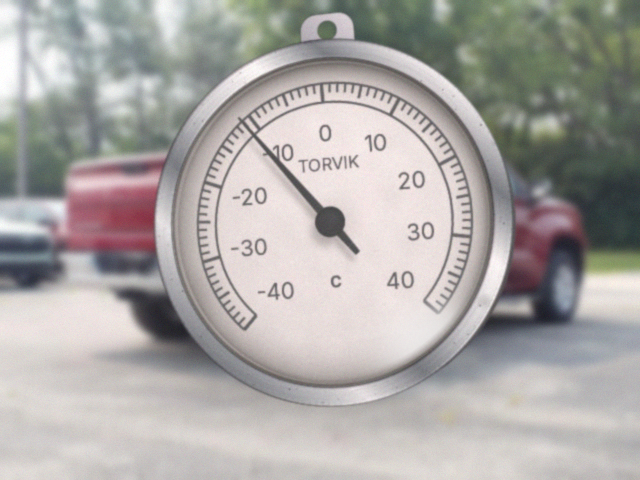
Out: -11 °C
